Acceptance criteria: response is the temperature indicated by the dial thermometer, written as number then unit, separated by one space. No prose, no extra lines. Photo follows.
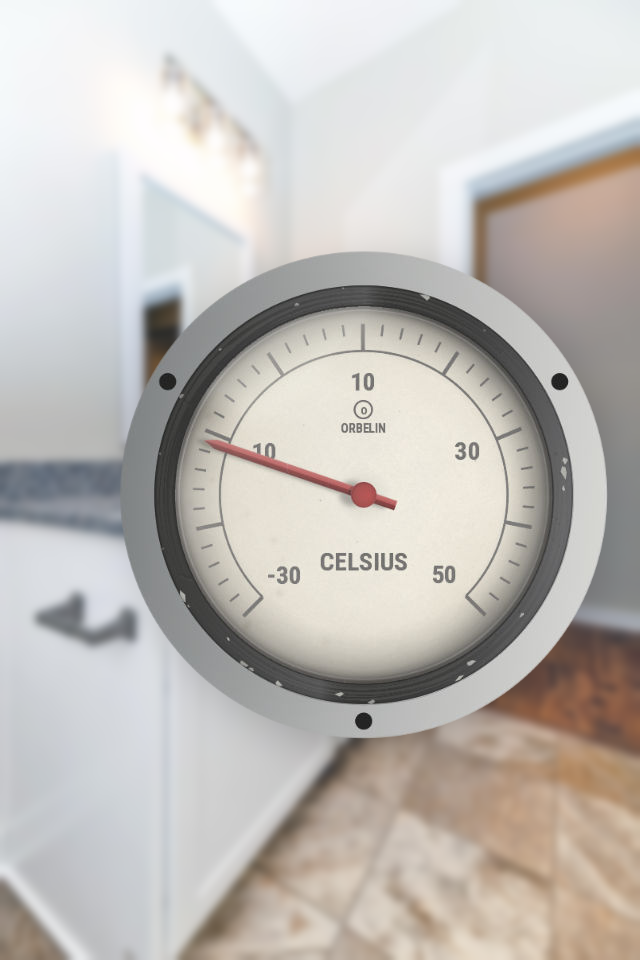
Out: -11 °C
